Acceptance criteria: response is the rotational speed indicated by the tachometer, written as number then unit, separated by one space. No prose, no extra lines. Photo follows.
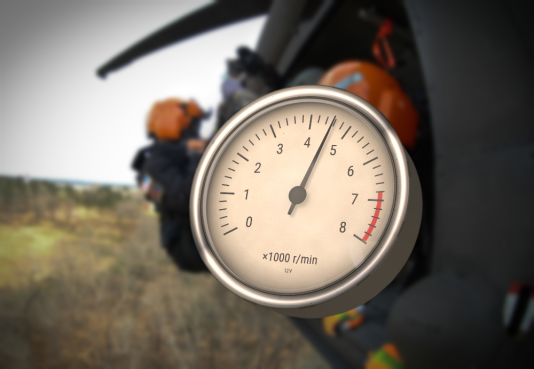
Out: 4600 rpm
